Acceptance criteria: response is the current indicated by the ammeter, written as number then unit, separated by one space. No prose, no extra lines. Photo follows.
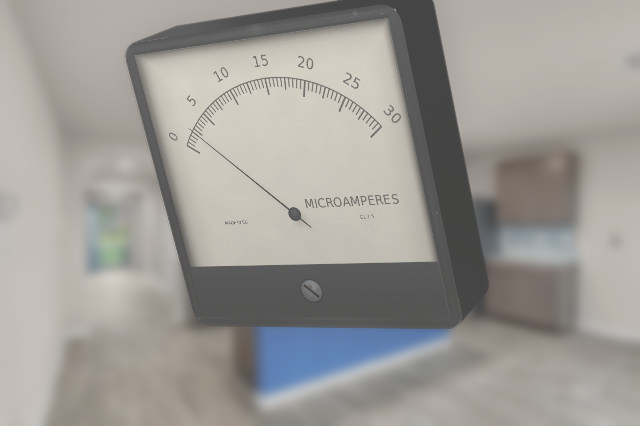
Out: 2.5 µA
